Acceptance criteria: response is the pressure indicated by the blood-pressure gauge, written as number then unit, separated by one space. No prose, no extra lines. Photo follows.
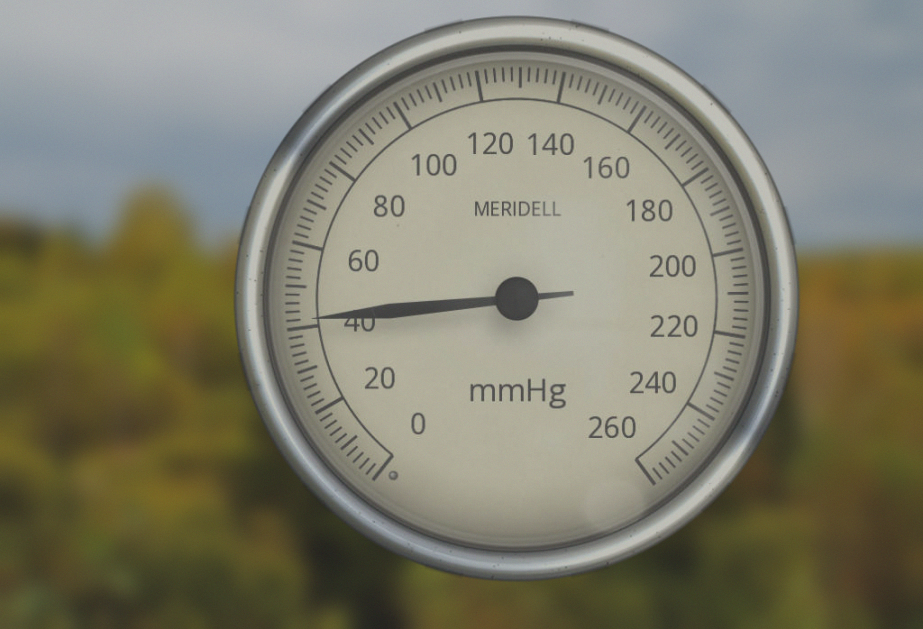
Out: 42 mmHg
